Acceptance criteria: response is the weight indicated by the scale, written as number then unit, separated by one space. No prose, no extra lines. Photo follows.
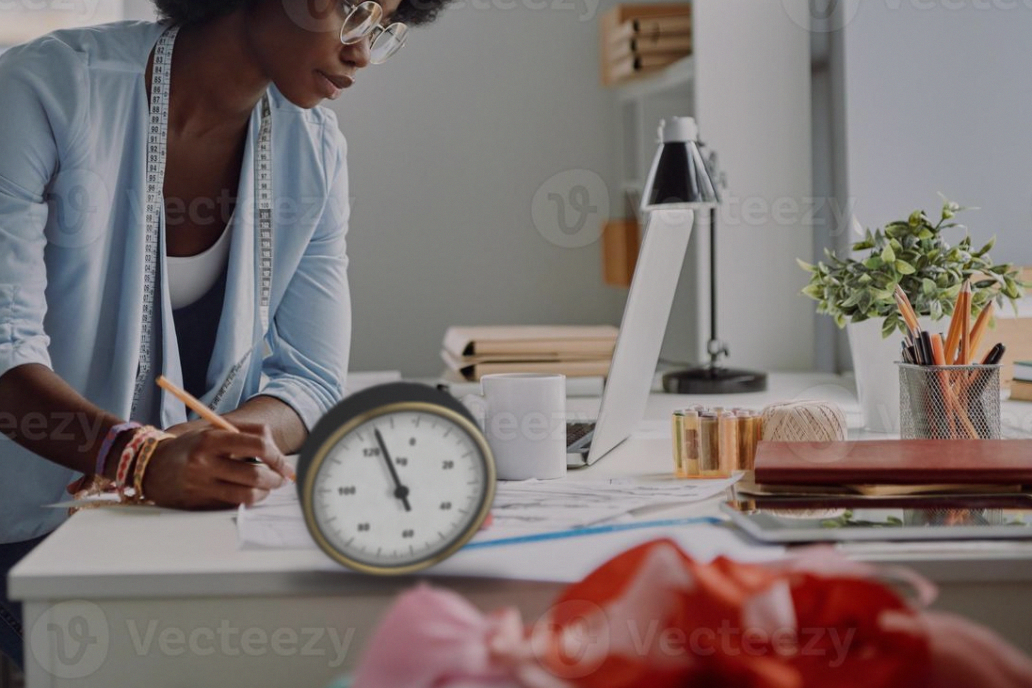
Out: 125 kg
